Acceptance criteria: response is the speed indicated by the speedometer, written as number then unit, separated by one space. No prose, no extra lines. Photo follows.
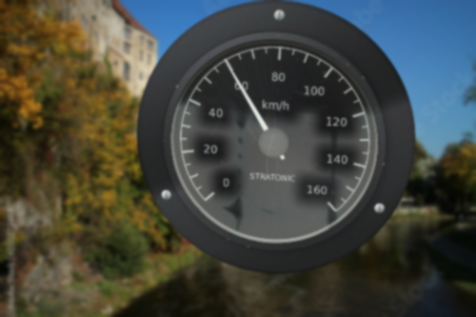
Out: 60 km/h
